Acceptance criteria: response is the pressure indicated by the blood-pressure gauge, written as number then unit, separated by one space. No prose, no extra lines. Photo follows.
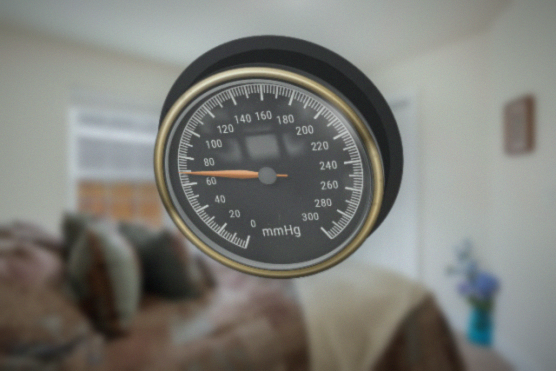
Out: 70 mmHg
